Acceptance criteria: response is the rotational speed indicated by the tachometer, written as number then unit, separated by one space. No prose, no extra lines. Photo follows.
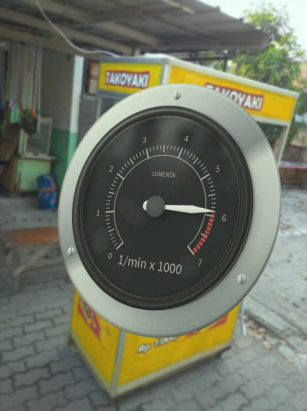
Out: 5900 rpm
